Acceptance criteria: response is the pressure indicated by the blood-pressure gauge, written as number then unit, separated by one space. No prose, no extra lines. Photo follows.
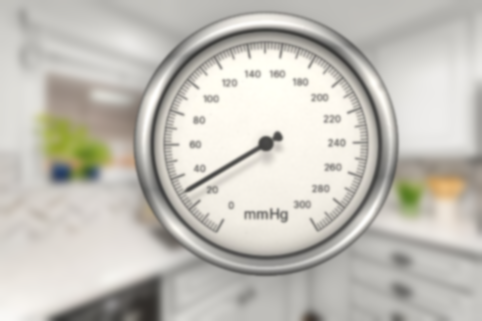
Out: 30 mmHg
